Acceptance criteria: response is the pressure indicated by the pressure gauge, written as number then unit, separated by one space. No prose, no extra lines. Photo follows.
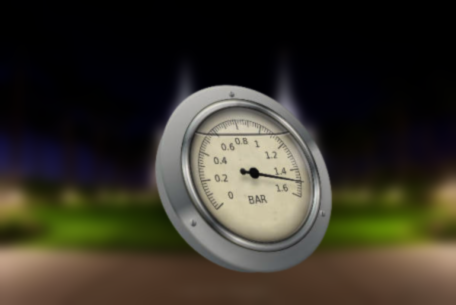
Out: 1.5 bar
